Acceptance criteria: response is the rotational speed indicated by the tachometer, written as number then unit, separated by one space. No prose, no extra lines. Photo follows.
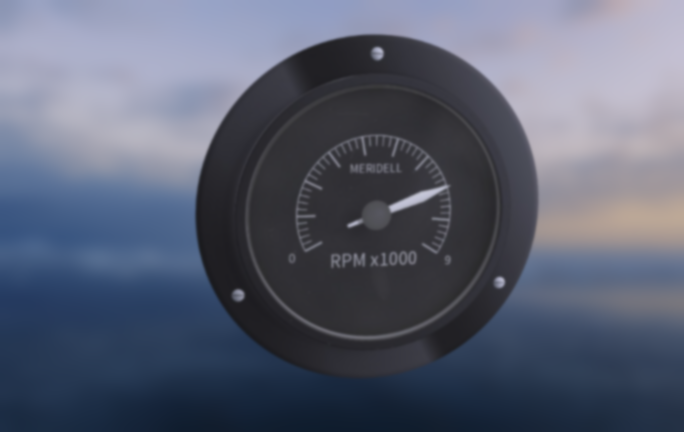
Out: 7000 rpm
